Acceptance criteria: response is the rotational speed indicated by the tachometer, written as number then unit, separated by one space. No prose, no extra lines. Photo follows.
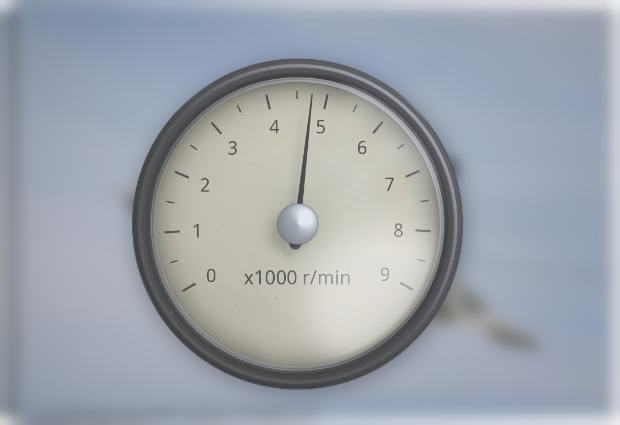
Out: 4750 rpm
